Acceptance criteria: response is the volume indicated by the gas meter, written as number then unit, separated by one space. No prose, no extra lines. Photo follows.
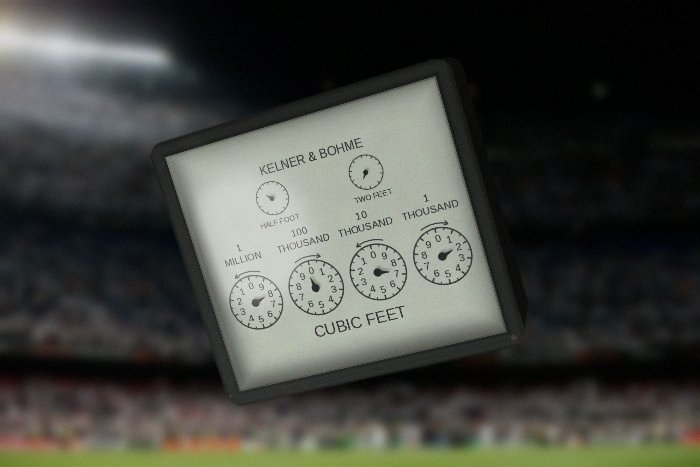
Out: 797200 ft³
